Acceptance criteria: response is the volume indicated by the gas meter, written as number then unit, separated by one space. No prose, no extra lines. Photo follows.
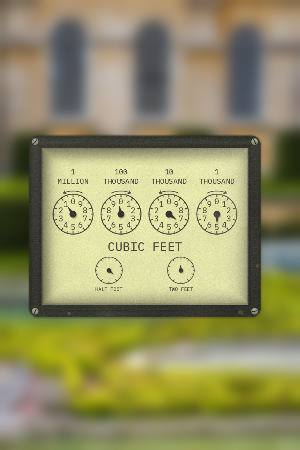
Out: 96500 ft³
